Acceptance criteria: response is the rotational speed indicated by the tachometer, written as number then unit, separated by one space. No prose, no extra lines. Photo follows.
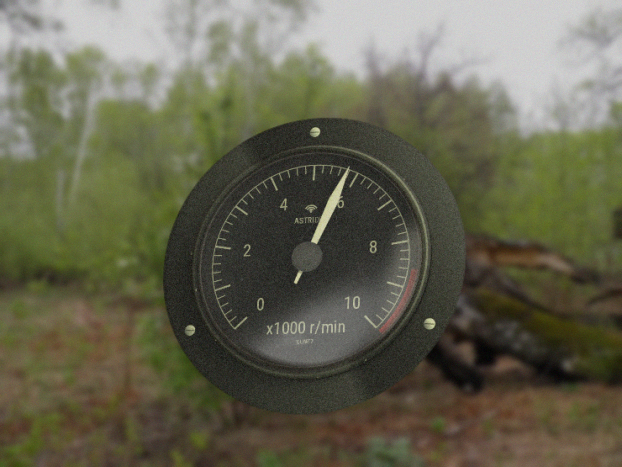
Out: 5800 rpm
